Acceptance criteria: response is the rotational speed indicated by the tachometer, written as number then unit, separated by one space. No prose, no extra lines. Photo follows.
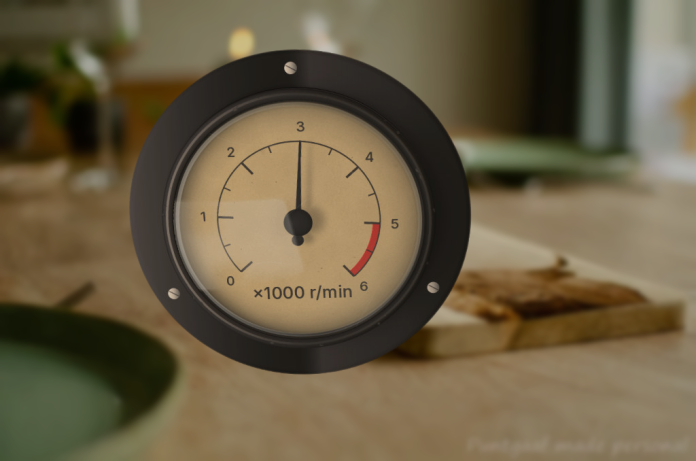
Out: 3000 rpm
